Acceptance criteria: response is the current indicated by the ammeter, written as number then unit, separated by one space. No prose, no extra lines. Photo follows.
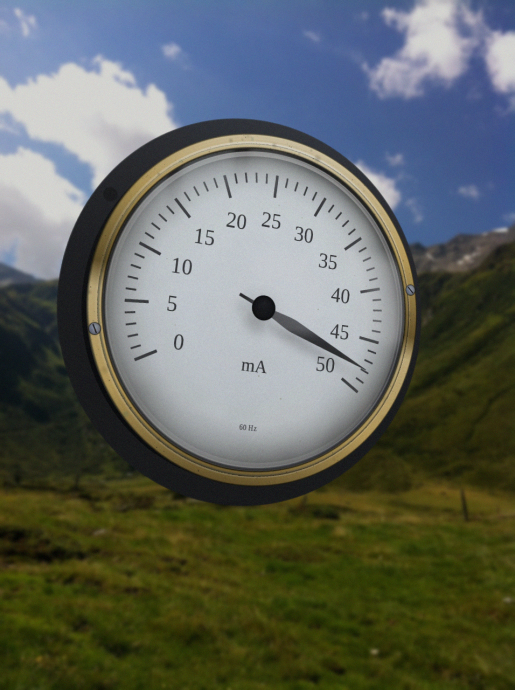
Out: 48 mA
